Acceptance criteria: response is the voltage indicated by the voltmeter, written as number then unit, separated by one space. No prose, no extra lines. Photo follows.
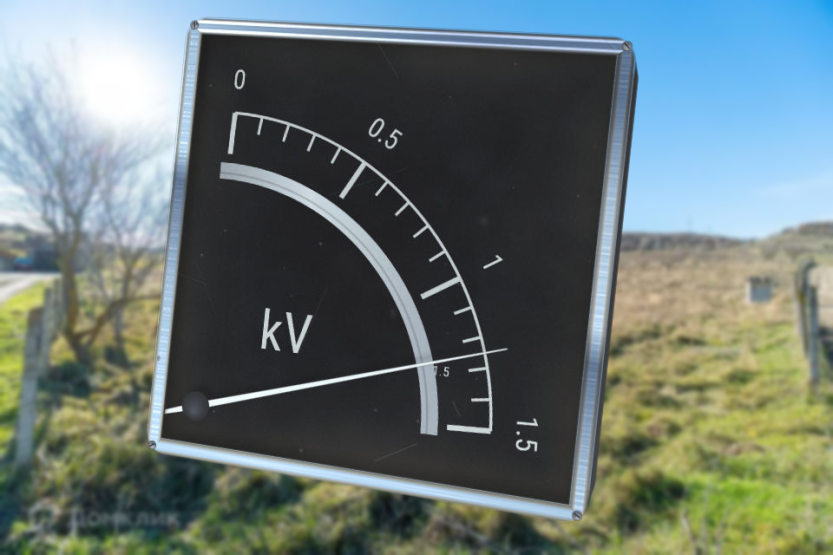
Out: 1.25 kV
